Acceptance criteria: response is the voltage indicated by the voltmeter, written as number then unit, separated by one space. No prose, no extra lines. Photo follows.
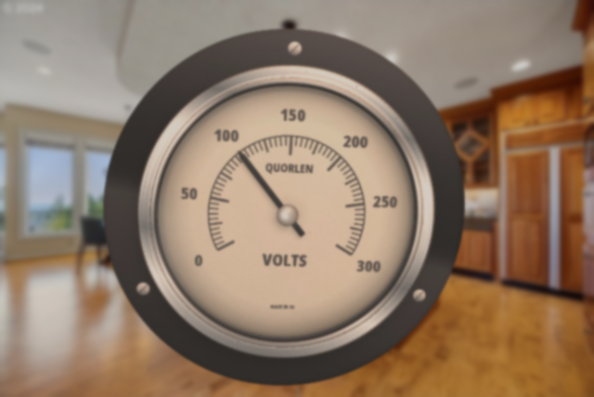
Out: 100 V
